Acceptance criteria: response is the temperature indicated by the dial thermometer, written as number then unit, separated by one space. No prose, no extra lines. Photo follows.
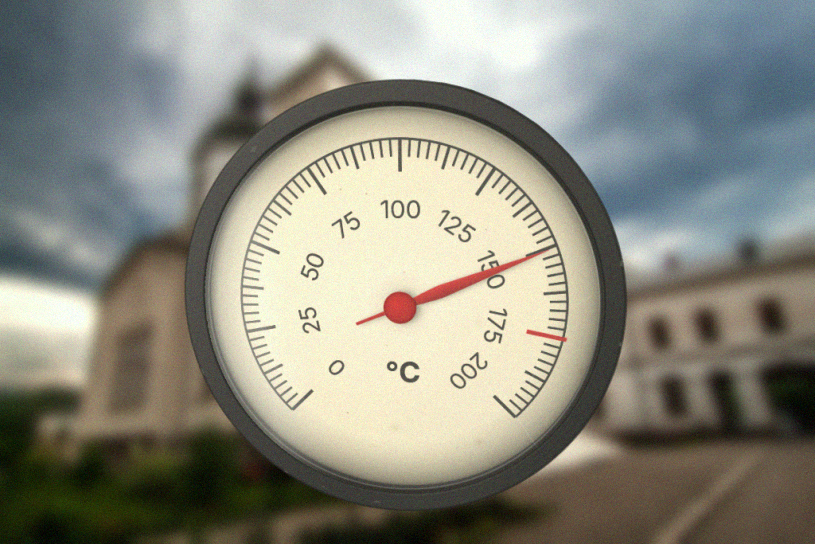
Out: 150 °C
